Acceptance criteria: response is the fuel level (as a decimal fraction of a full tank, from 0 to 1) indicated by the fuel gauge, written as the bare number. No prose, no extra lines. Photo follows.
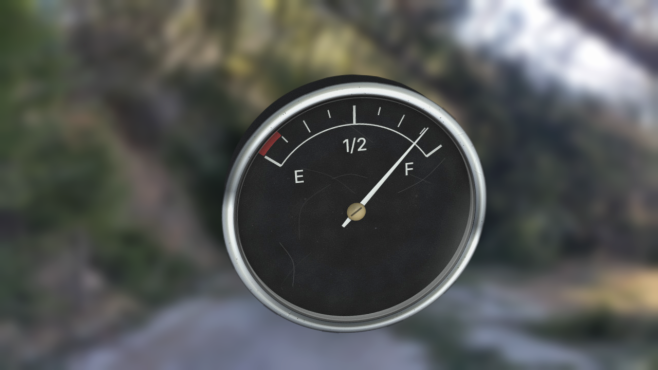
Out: 0.875
